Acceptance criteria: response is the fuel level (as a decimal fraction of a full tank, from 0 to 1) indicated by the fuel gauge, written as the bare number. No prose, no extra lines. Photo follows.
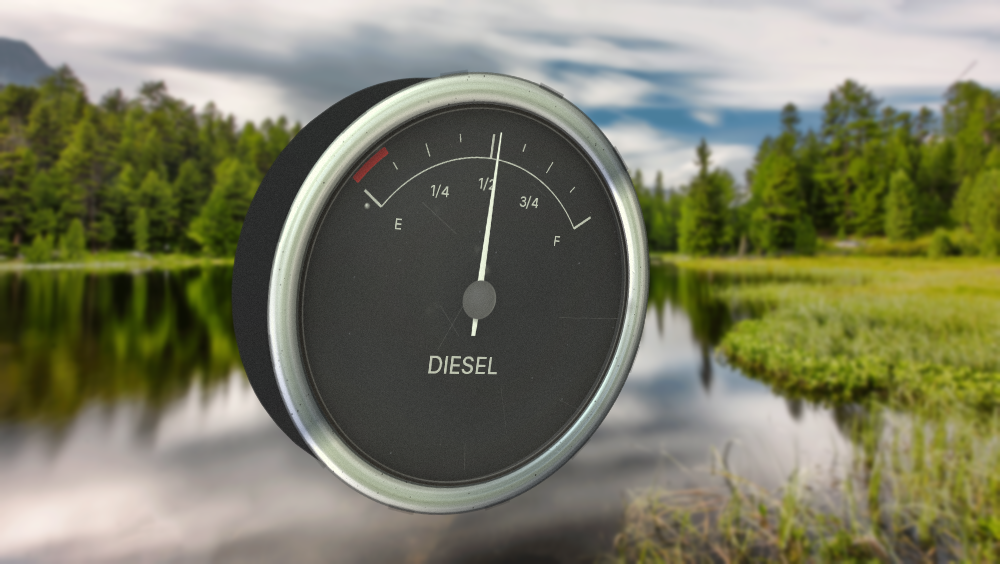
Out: 0.5
